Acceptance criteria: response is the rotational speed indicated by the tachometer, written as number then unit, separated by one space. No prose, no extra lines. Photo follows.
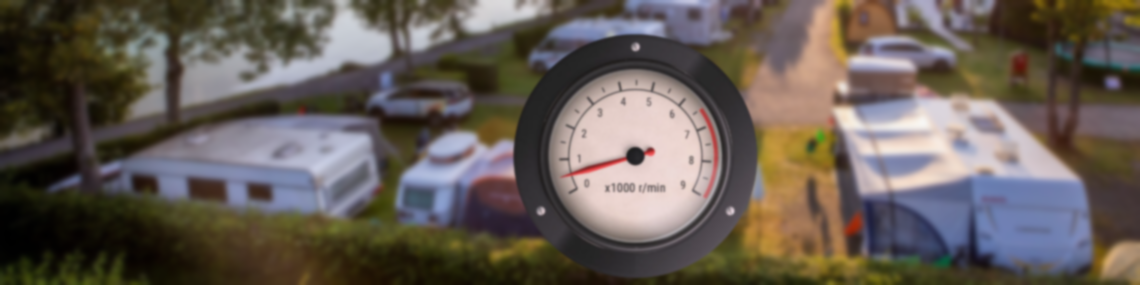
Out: 500 rpm
